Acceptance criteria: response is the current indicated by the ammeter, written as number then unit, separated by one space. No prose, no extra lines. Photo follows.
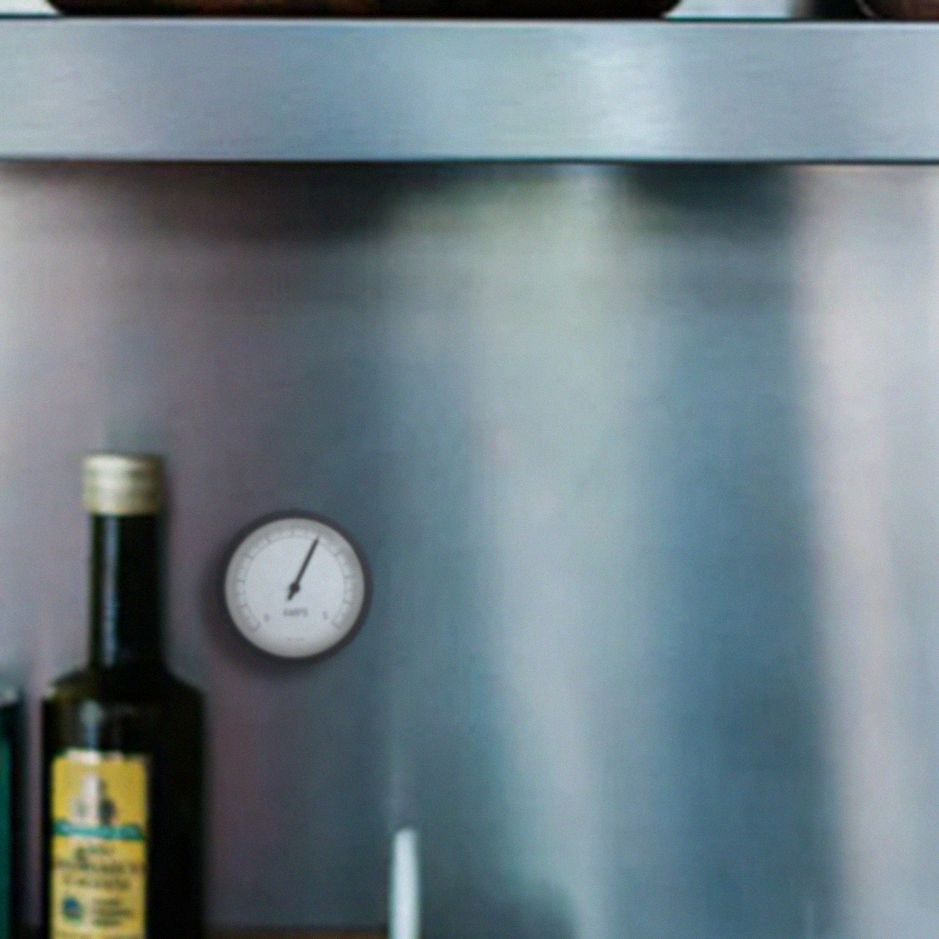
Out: 3 A
